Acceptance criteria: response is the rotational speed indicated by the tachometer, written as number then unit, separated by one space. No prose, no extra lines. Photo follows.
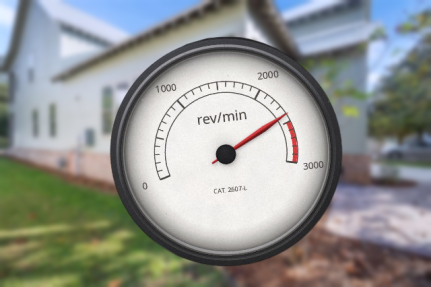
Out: 2400 rpm
